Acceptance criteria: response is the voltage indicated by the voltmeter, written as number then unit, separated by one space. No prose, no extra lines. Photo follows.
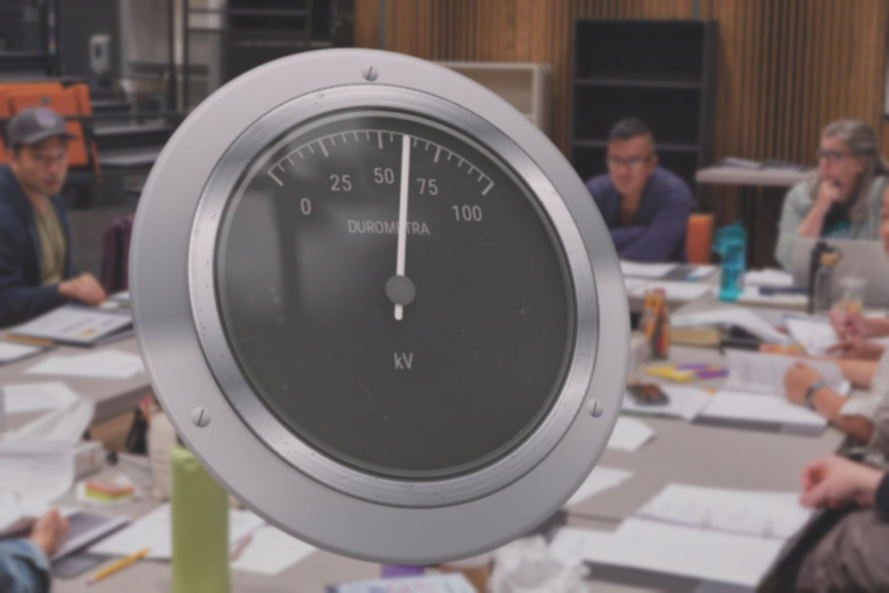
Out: 60 kV
